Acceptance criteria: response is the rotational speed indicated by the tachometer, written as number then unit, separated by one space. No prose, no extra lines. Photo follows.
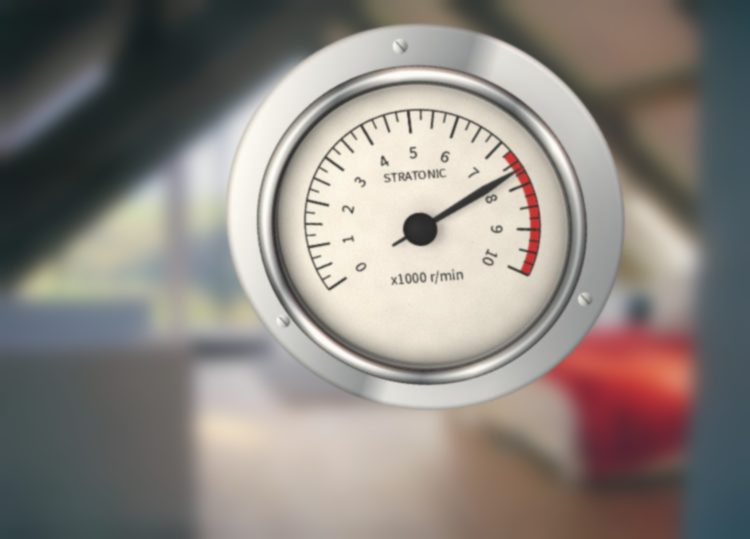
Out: 7625 rpm
